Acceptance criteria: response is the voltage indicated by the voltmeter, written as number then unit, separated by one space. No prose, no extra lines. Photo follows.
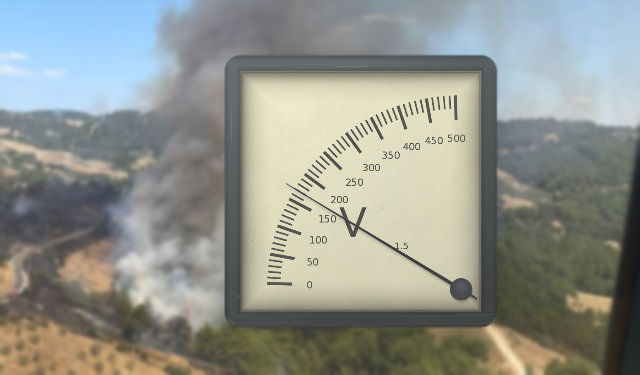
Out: 170 V
